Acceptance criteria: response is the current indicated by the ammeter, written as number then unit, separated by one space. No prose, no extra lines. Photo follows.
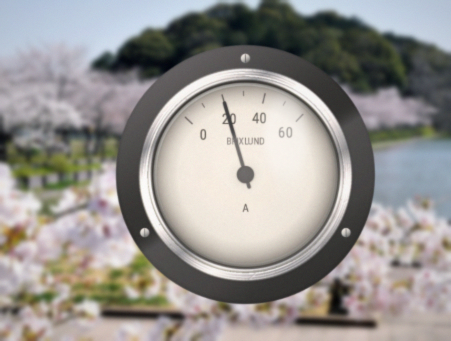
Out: 20 A
